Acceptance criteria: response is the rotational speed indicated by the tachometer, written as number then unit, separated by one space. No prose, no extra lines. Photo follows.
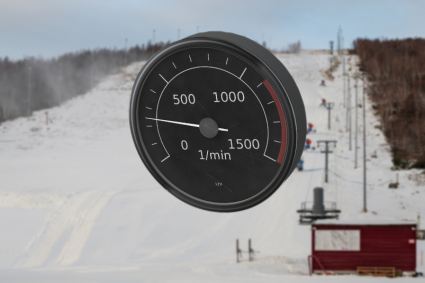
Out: 250 rpm
